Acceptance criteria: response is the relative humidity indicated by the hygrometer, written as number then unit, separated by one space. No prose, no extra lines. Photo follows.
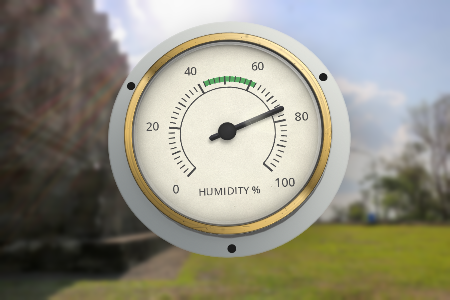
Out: 76 %
